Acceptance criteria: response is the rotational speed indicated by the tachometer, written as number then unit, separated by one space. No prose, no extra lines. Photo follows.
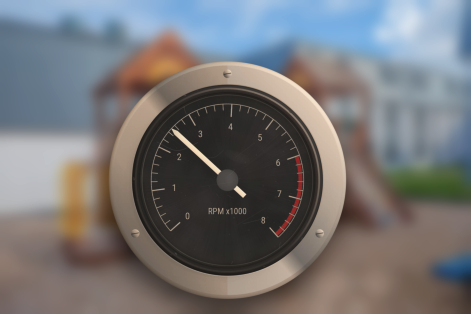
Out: 2500 rpm
